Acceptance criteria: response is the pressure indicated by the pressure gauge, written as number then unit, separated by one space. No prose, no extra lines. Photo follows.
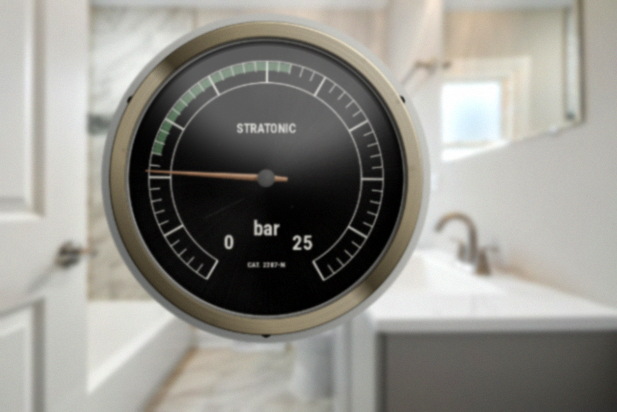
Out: 5.25 bar
